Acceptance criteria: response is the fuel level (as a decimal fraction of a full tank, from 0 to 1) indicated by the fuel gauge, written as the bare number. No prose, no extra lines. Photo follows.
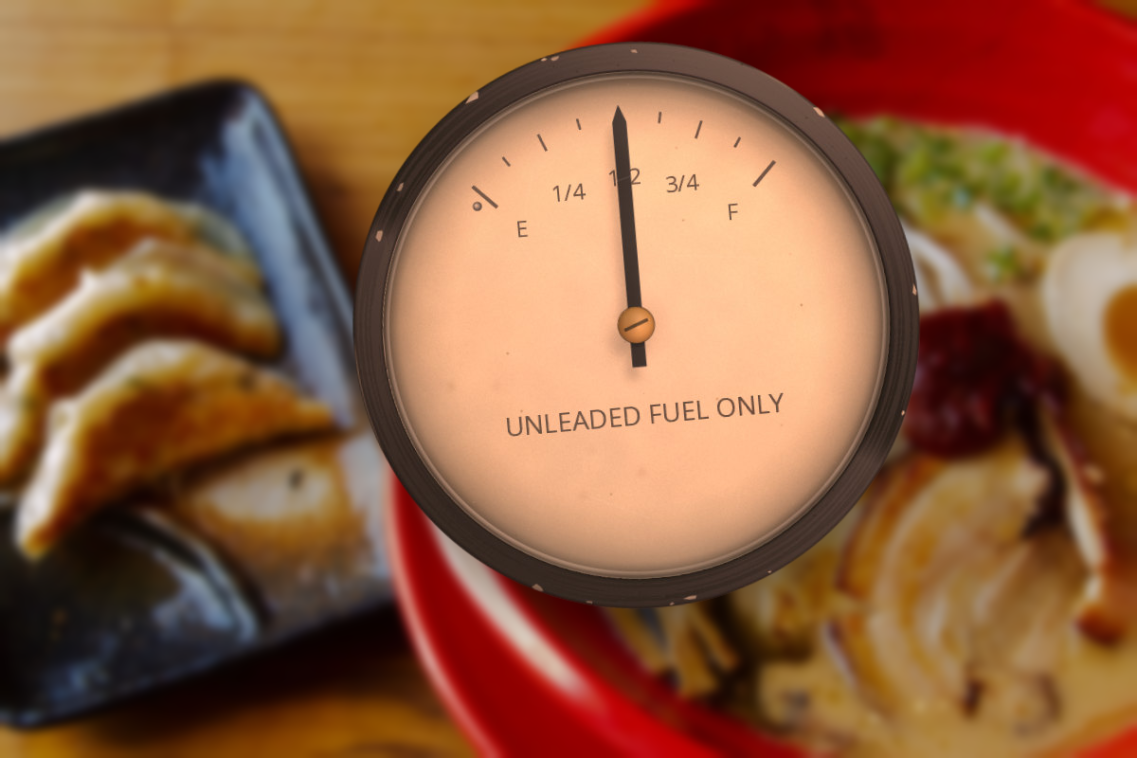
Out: 0.5
